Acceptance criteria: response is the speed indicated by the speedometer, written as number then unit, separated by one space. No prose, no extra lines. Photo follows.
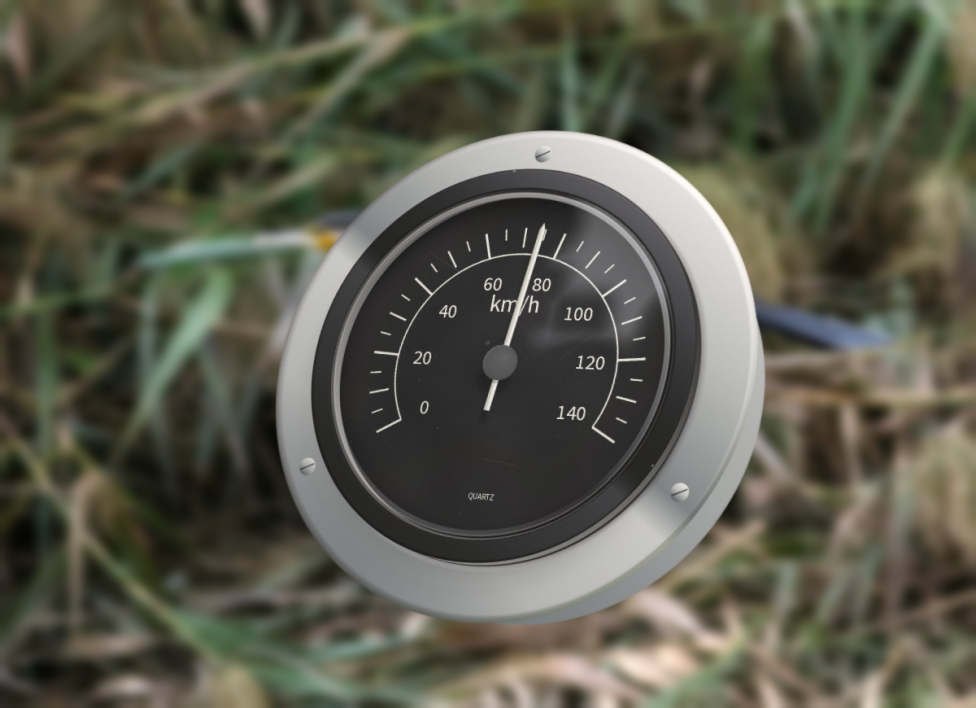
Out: 75 km/h
